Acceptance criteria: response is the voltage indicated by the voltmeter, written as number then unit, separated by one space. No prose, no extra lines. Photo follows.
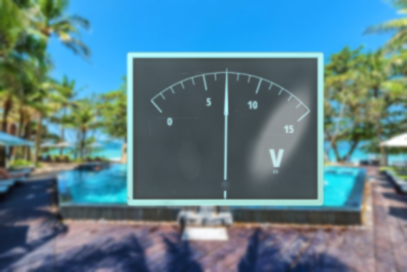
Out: 7 V
